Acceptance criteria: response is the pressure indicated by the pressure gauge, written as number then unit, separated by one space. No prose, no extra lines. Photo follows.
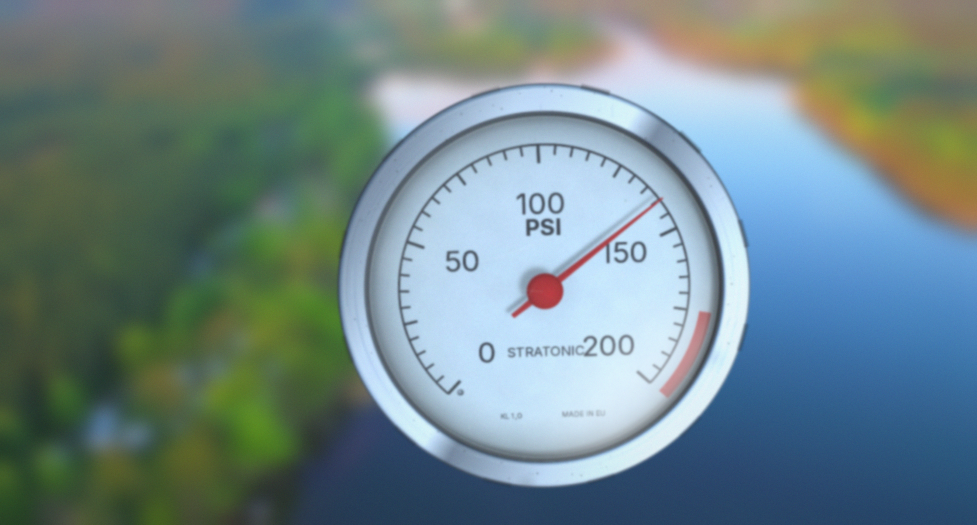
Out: 140 psi
